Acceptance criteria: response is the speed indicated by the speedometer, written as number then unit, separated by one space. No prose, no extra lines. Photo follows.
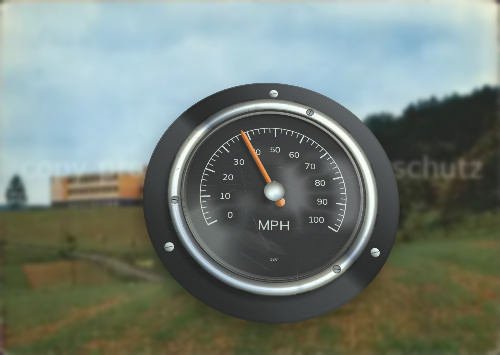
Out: 38 mph
